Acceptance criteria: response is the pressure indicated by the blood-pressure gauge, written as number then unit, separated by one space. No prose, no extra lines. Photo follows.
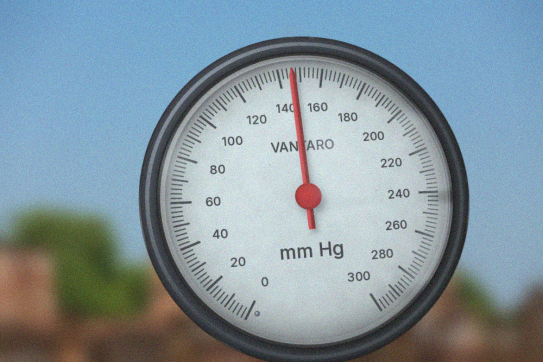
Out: 146 mmHg
